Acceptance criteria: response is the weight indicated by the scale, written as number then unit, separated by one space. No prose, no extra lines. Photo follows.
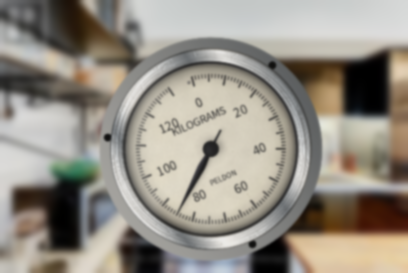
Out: 85 kg
